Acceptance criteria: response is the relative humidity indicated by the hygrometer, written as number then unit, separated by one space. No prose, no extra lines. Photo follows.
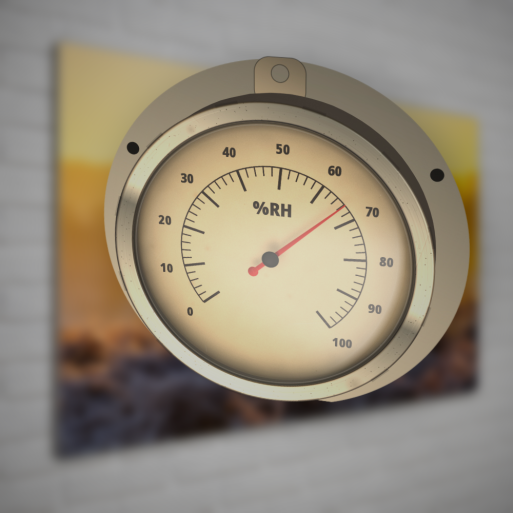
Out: 66 %
